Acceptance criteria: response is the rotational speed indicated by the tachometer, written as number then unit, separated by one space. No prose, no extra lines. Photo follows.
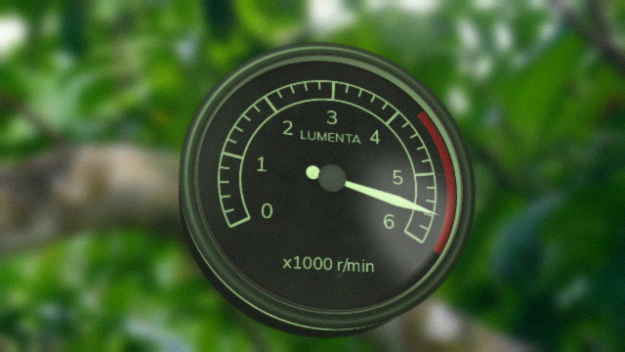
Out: 5600 rpm
